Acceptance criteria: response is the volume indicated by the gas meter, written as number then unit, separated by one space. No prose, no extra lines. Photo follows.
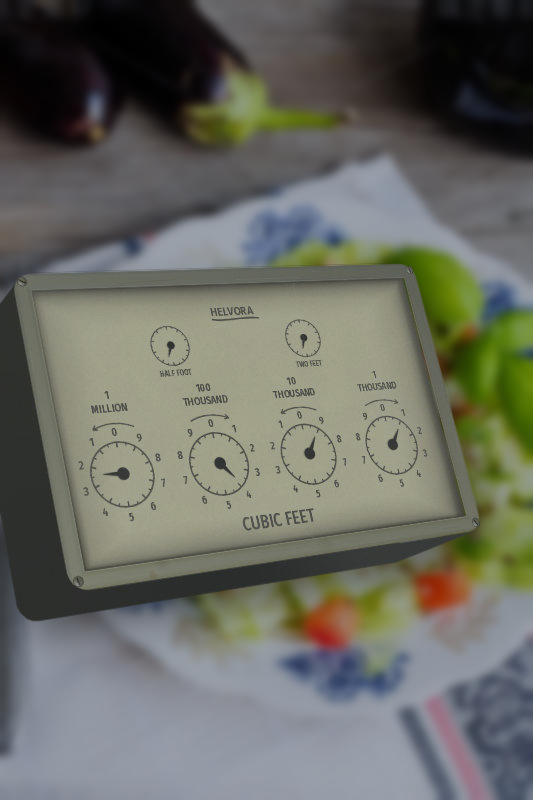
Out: 239100 ft³
